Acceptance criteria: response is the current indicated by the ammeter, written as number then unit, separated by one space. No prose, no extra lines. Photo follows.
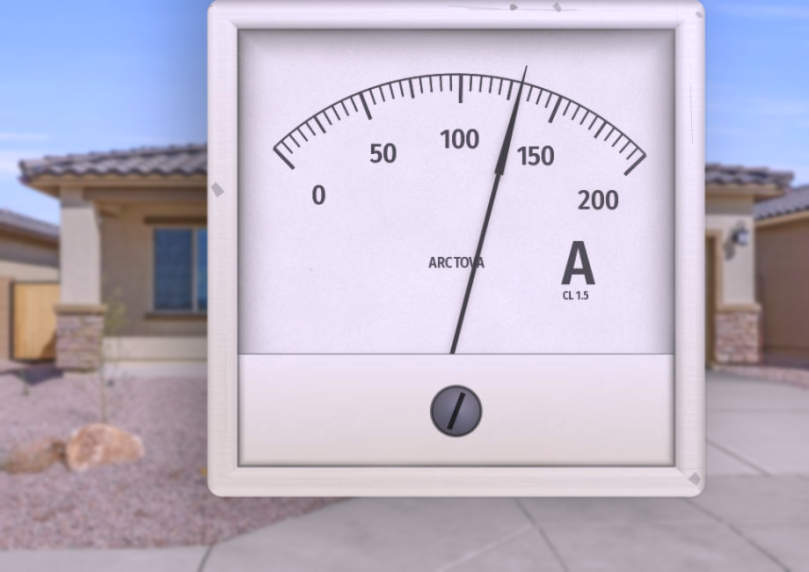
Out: 130 A
